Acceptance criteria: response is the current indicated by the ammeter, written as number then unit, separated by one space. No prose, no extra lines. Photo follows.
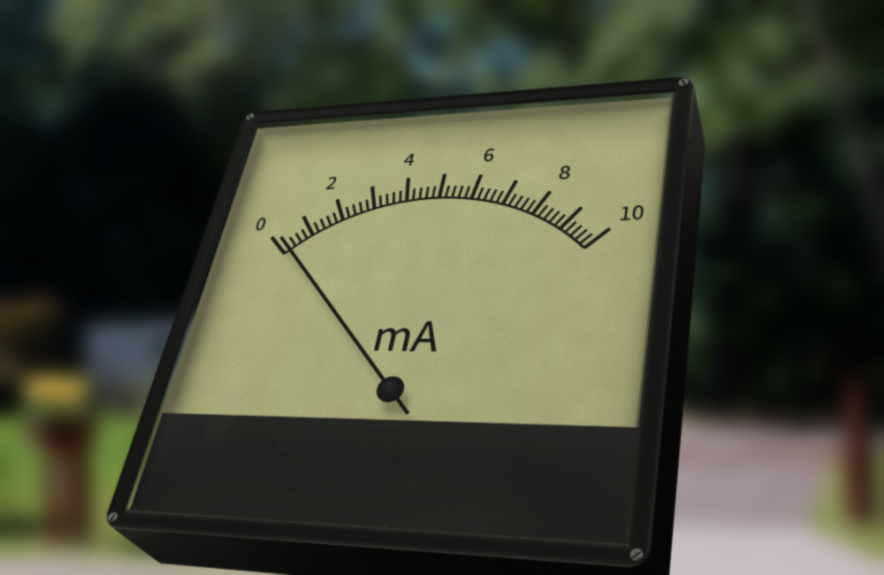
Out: 0.2 mA
